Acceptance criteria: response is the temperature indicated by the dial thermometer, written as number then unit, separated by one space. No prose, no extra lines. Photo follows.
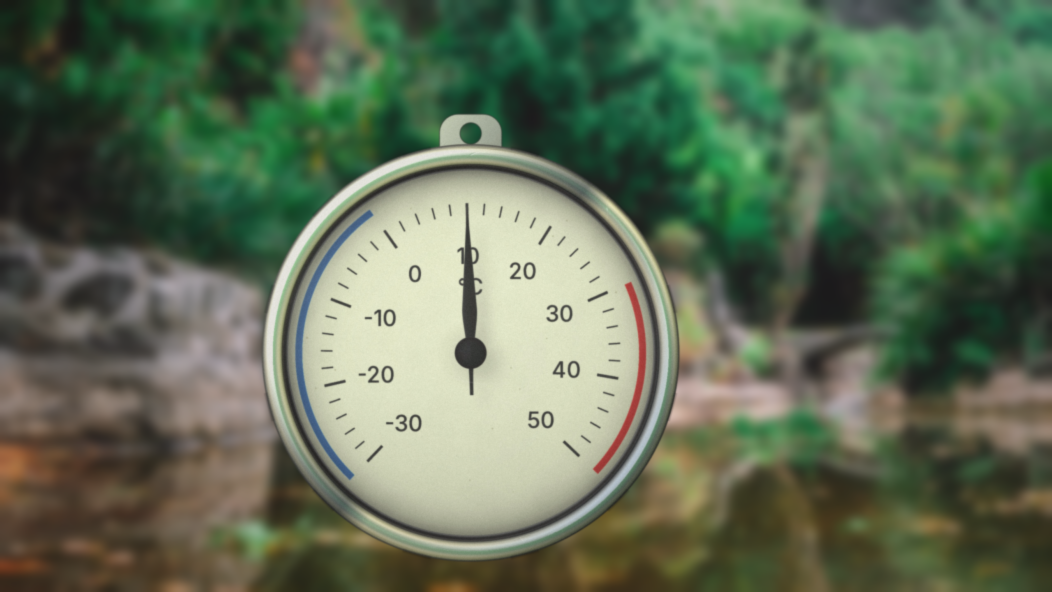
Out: 10 °C
